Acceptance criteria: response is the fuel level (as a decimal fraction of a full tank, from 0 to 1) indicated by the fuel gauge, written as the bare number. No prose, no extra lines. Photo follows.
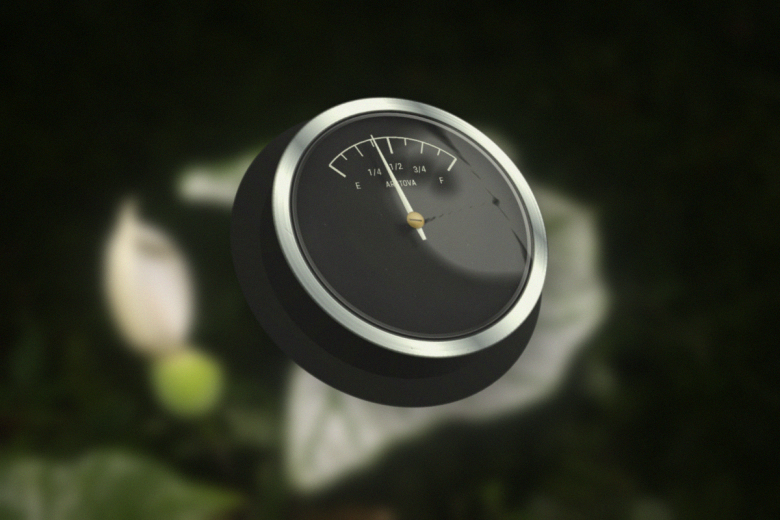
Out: 0.375
